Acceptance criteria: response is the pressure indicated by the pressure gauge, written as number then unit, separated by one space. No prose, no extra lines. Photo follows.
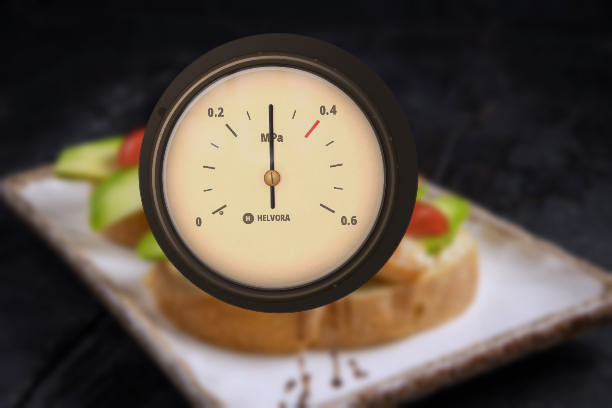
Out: 0.3 MPa
